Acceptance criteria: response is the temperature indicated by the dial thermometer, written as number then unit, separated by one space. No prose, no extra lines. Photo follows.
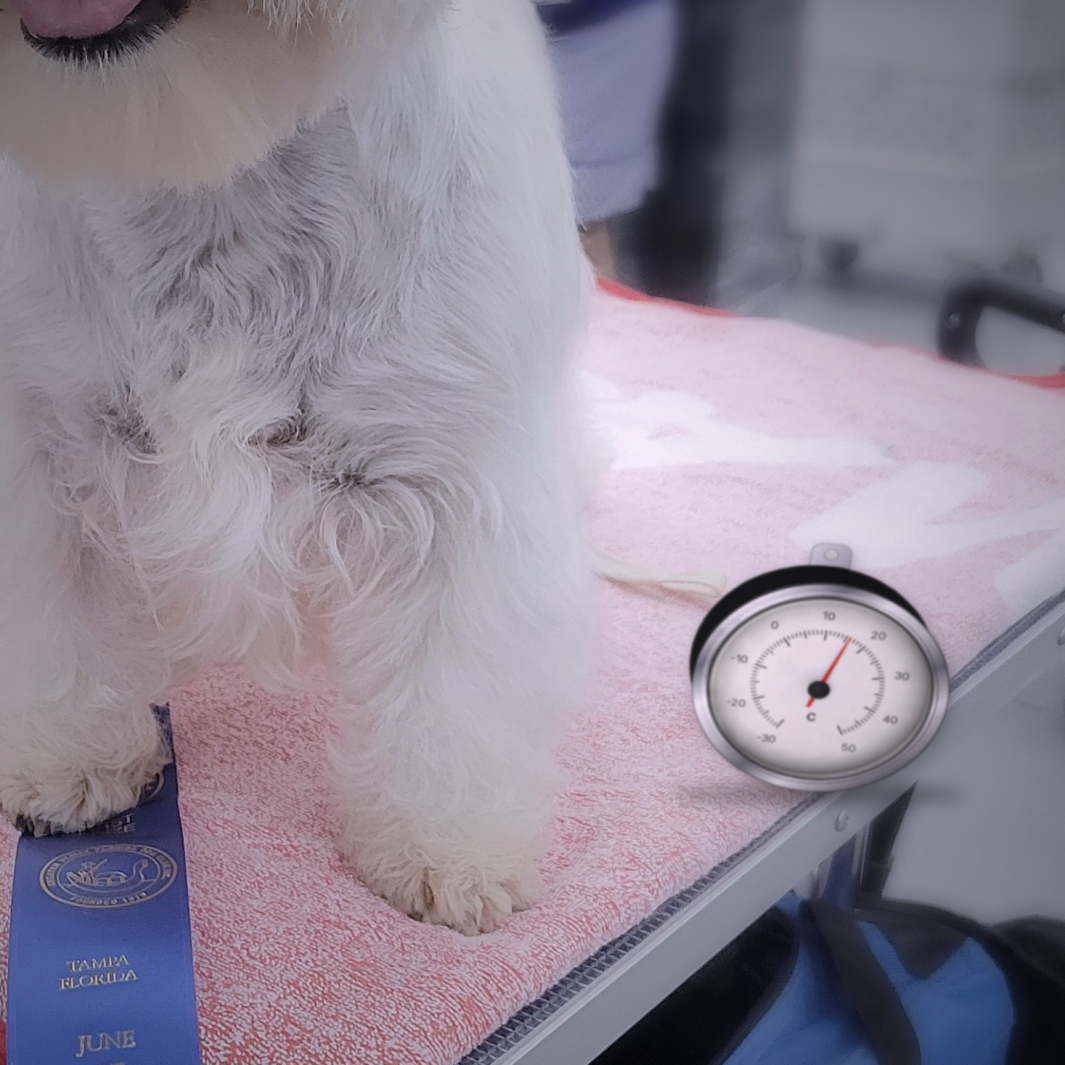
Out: 15 °C
